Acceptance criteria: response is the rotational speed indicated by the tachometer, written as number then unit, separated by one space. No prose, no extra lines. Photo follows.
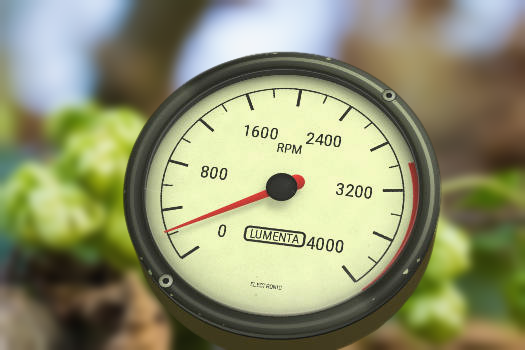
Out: 200 rpm
